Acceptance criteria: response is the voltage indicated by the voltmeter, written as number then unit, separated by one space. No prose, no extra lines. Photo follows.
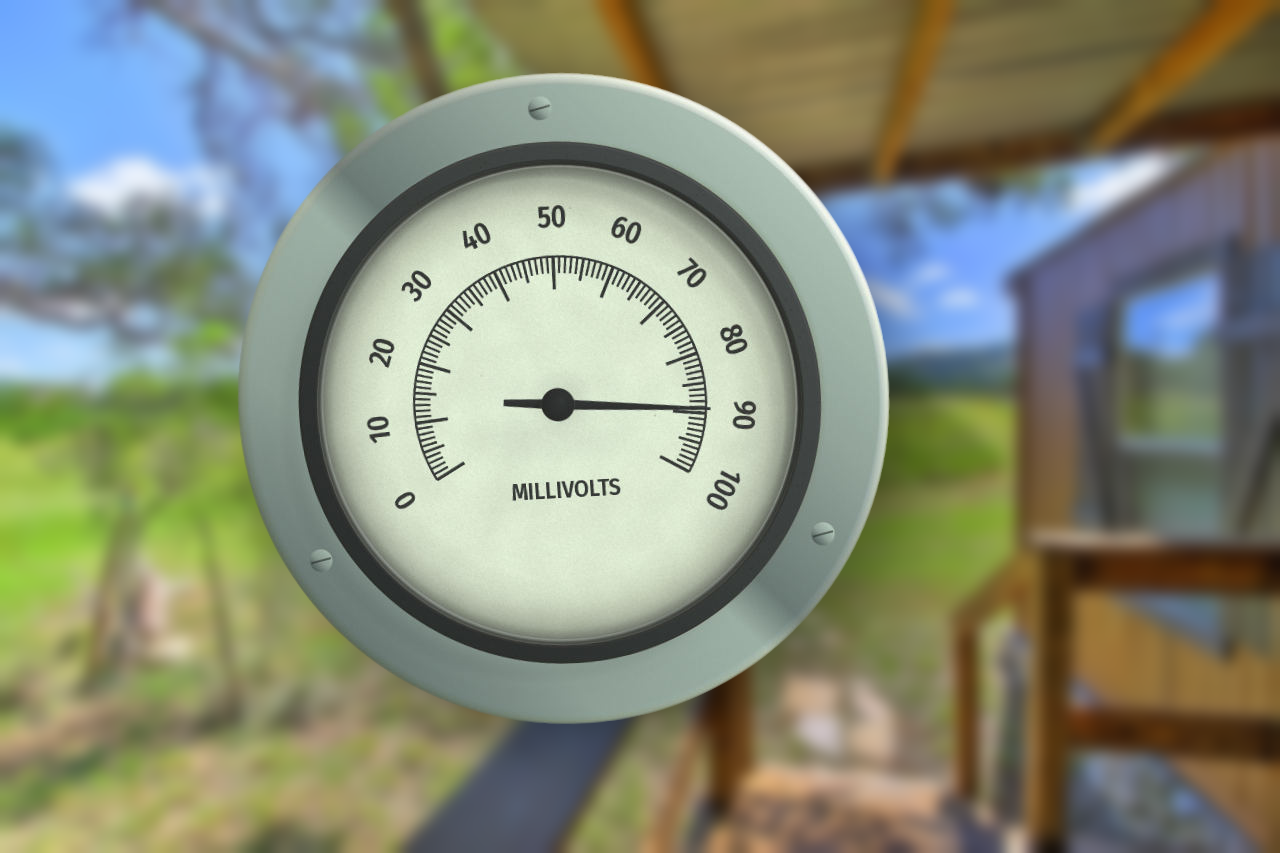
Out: 89 mV
